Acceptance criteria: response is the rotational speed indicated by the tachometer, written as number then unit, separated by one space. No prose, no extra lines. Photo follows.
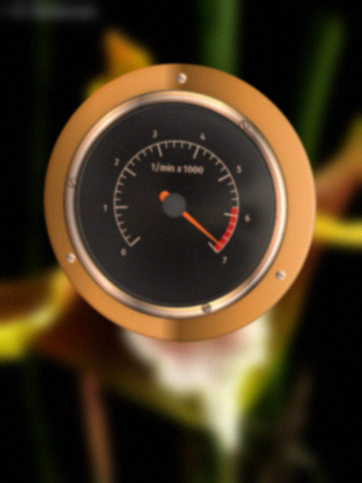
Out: 6800 rpm
